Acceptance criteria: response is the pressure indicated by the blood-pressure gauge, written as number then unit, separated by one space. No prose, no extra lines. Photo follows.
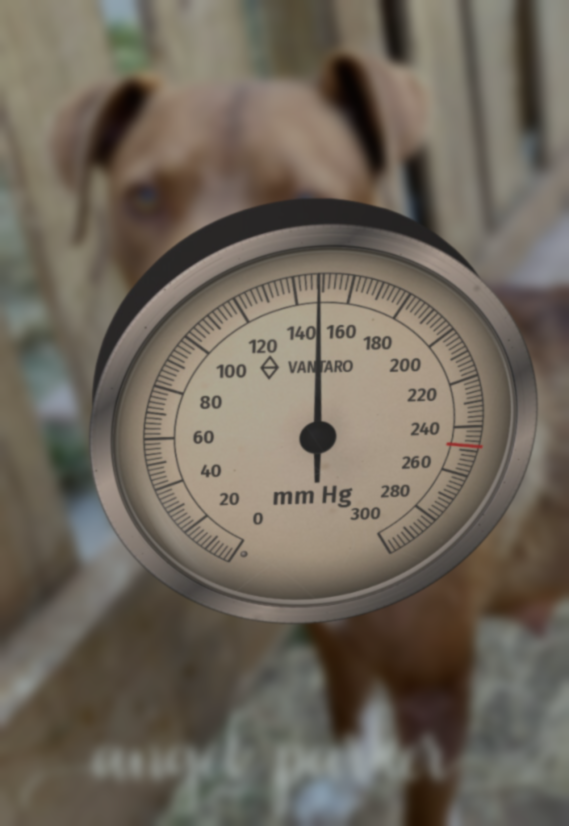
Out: 148 mmHg
